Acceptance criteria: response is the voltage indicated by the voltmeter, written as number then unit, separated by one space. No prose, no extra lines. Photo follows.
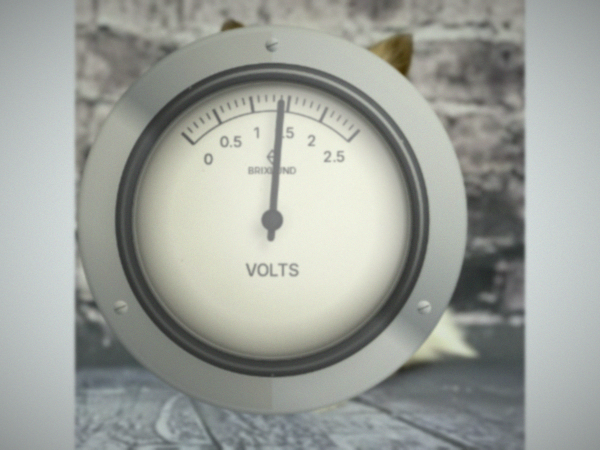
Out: 1.4 V
